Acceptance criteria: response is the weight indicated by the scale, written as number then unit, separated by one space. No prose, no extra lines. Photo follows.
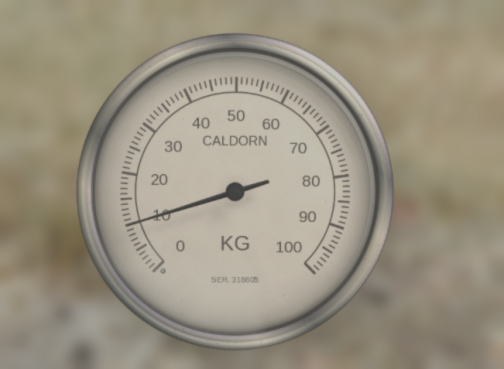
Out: 10 kg
